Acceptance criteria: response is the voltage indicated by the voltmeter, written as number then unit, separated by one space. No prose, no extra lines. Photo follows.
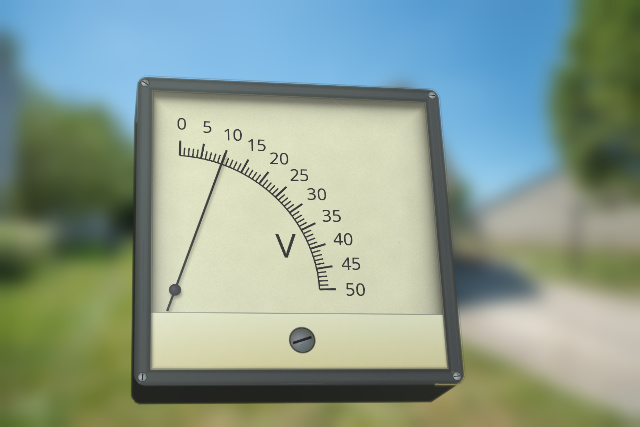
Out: 10 V
